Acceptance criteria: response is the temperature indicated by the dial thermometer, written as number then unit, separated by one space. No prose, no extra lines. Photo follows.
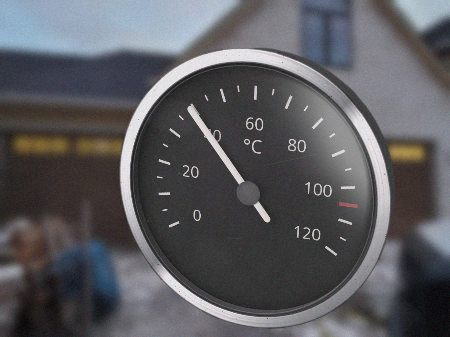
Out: 40 °C
